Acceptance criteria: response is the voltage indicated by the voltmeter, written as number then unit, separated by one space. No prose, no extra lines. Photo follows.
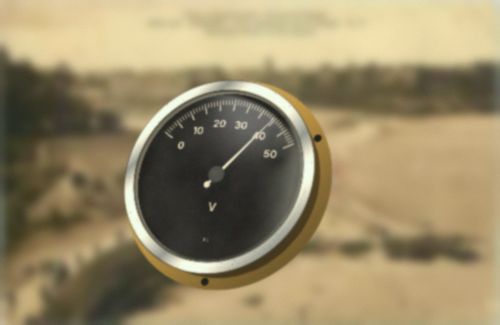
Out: 40 V
